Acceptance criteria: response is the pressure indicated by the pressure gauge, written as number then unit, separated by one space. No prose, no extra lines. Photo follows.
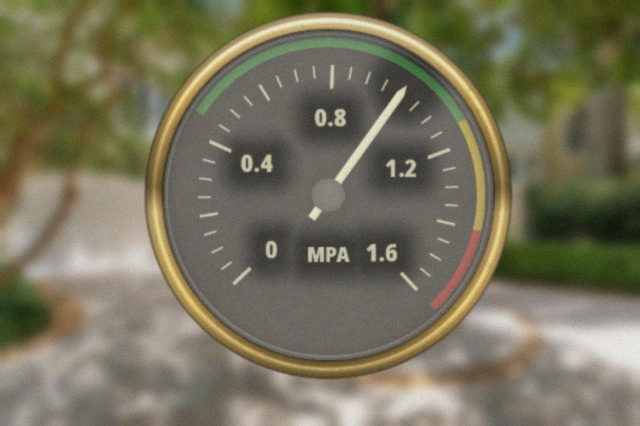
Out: 1 MPa
